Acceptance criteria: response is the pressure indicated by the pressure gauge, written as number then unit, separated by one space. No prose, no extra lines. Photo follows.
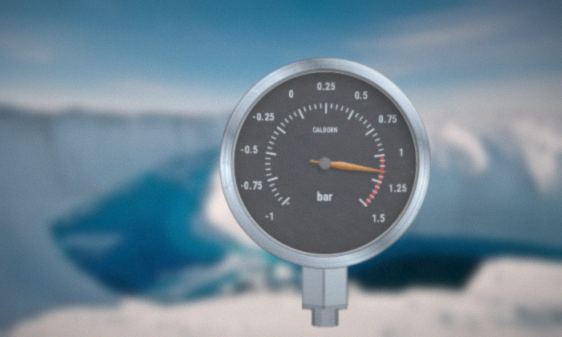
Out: 1.15 bar
